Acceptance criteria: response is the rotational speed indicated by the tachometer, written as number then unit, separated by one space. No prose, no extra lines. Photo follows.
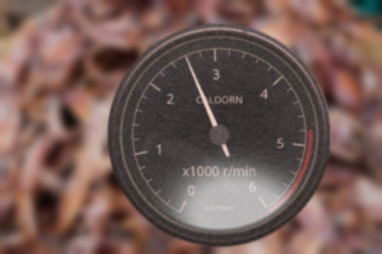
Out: 2600 rpm
